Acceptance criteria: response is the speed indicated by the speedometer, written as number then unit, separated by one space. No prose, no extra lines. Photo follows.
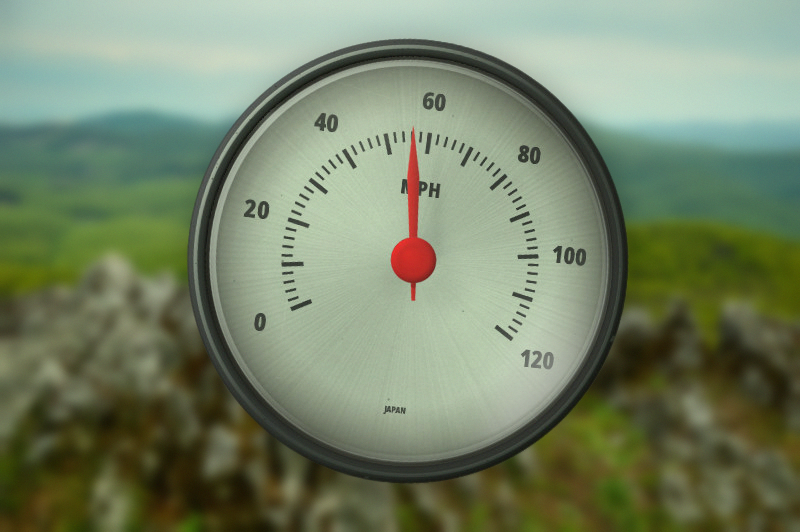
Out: 56 mph
